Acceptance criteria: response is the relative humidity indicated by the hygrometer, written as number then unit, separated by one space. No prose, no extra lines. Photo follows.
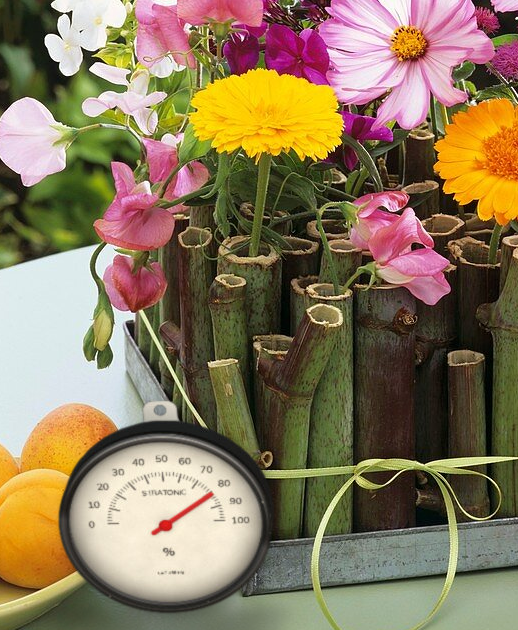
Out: 80 %
